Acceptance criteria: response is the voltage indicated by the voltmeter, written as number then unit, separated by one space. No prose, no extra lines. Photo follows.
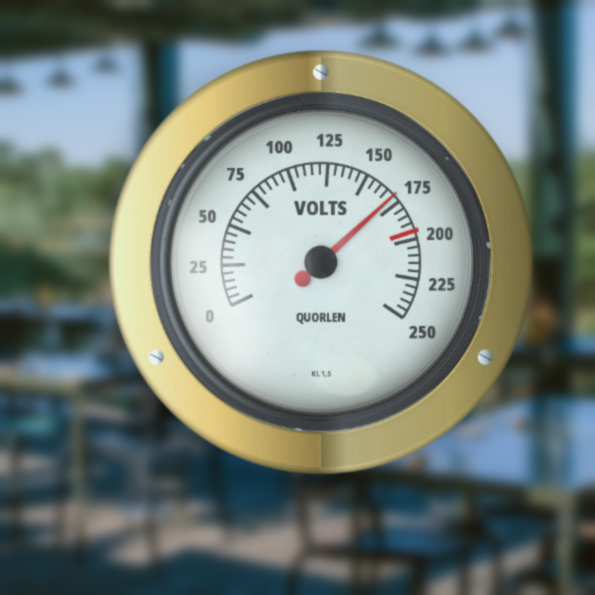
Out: 170 V
